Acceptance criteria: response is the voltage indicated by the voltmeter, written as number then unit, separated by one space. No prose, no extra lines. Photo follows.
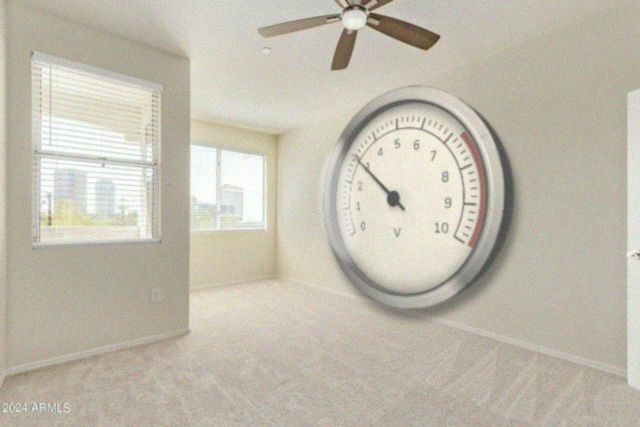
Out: 3 V
